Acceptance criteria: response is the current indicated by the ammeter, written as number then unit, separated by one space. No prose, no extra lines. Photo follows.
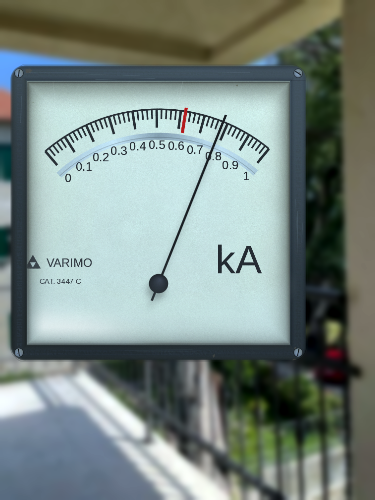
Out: 0.78 kA
